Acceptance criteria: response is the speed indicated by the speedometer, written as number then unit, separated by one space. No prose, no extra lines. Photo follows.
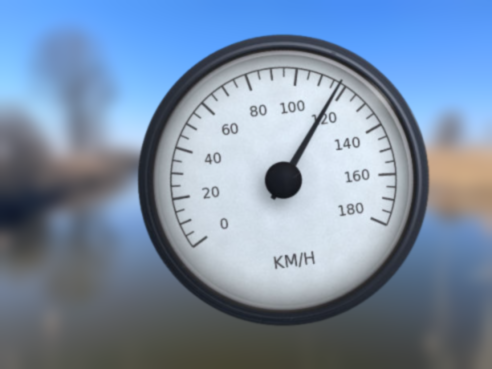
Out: 117.5 km/h
